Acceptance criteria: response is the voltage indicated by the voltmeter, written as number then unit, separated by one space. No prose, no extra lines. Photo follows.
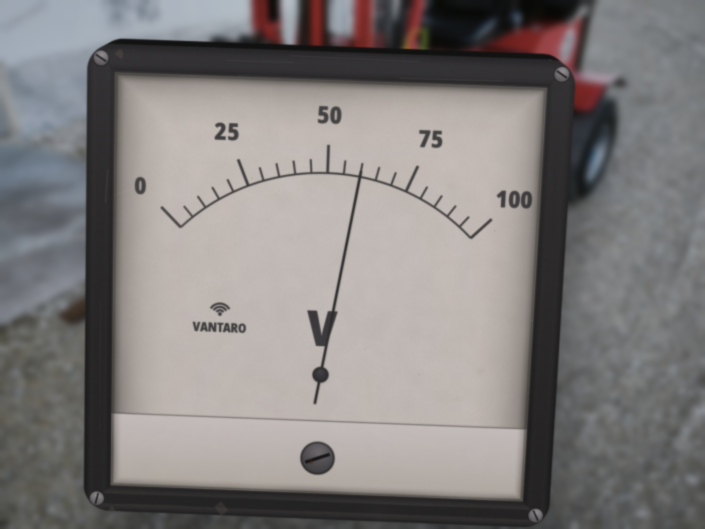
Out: 60 V
